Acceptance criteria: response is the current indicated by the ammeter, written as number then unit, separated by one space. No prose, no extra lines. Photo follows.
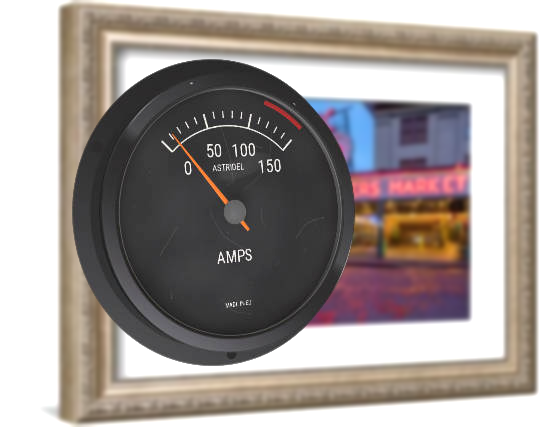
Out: 10 A
